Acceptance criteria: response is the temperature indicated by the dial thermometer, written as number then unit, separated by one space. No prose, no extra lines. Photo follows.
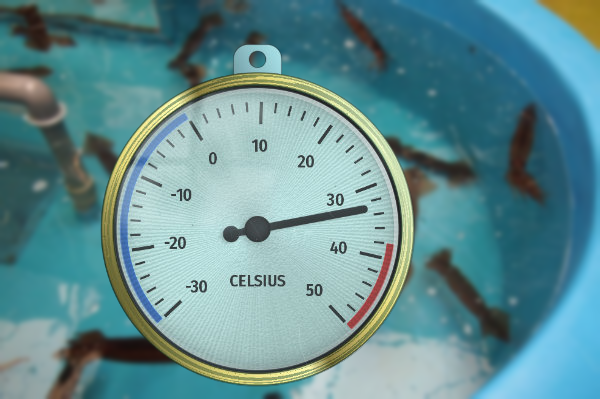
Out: 33 °C
